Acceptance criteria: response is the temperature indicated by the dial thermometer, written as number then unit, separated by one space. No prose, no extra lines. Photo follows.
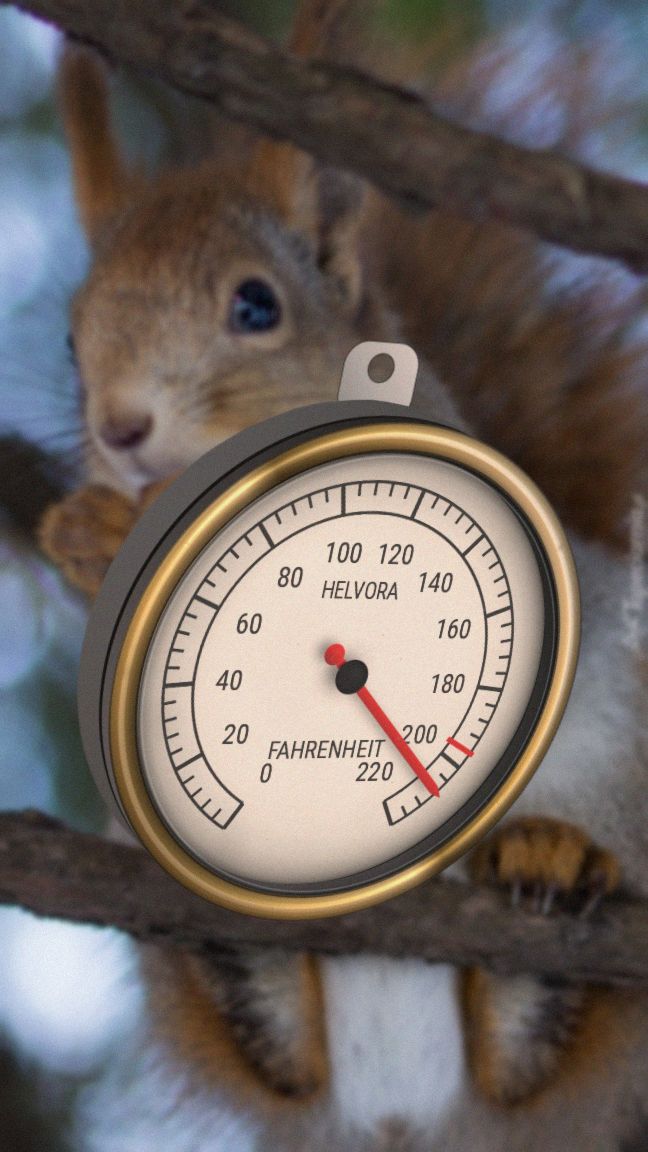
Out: 208 °F
